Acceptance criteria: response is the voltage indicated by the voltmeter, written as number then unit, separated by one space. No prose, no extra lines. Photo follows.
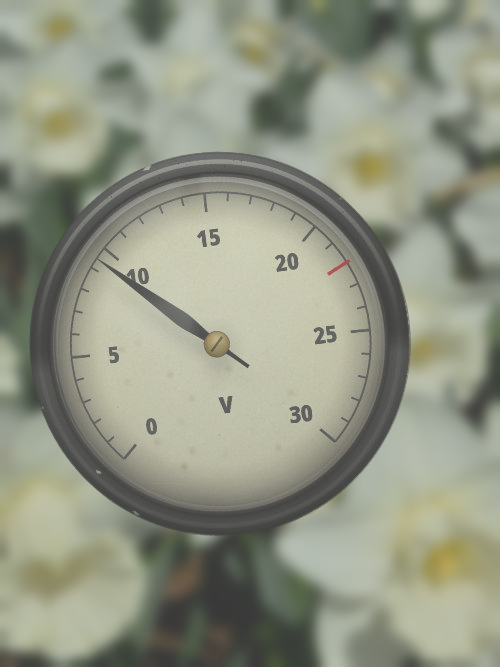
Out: 9.5 V
